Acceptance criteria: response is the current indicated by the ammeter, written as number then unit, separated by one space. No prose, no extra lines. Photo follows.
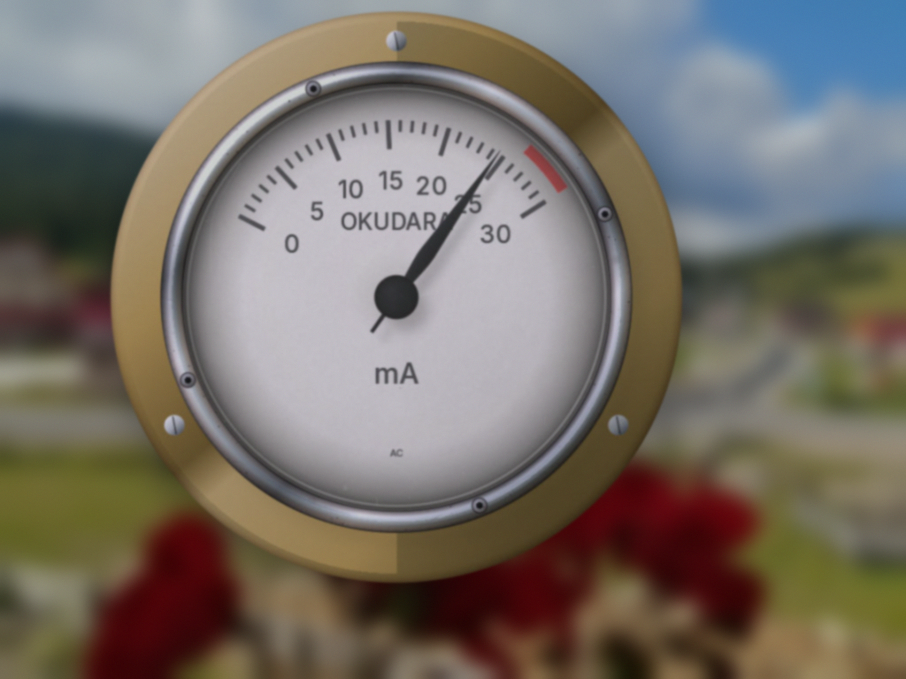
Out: 24.5 mA
